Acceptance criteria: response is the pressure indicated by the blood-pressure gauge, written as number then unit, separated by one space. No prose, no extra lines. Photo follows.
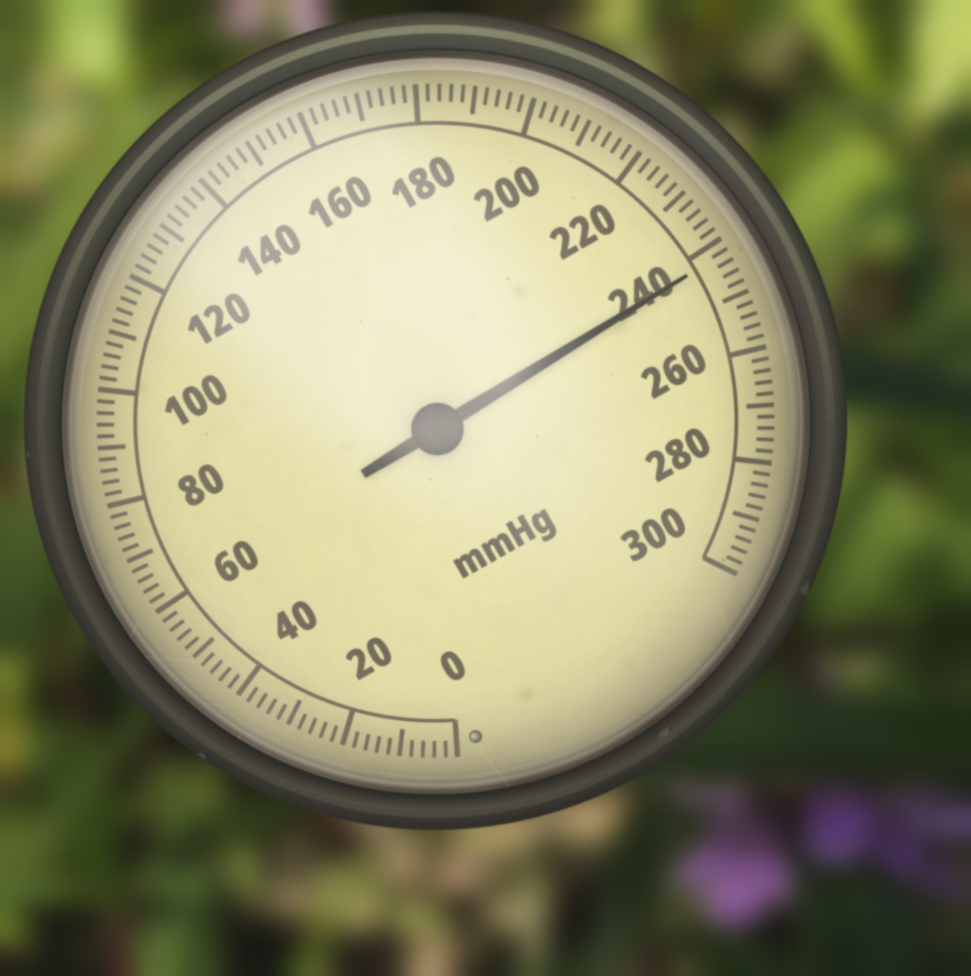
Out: 242 mmHg
